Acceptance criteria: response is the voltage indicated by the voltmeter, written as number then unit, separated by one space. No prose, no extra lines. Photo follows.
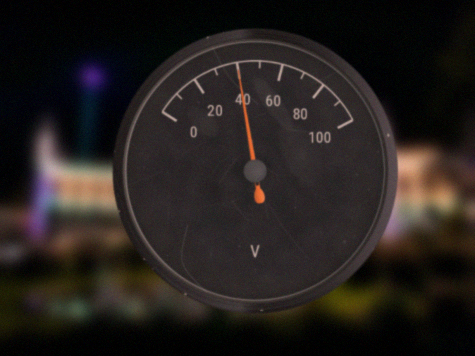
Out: 40 V
